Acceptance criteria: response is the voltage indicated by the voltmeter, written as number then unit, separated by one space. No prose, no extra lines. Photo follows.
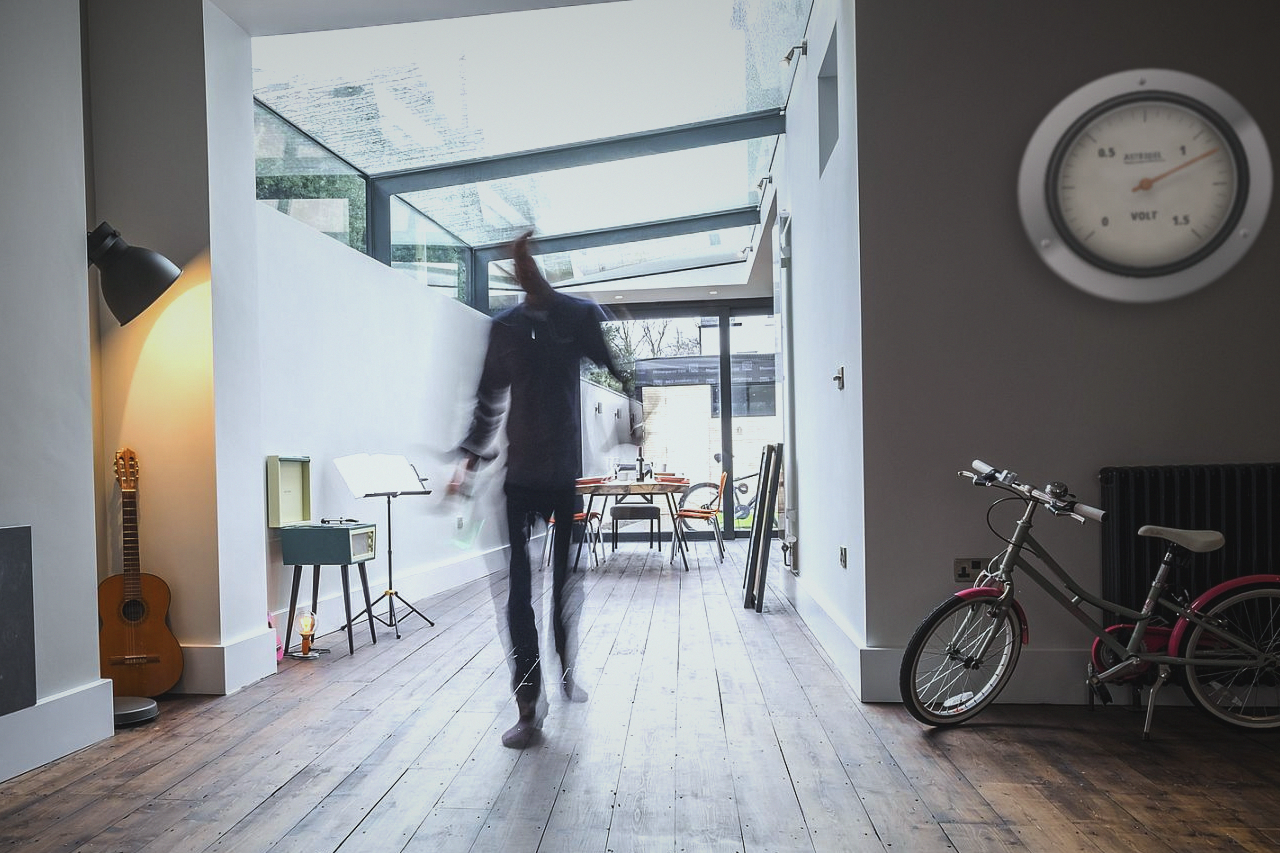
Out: 1.1 V
